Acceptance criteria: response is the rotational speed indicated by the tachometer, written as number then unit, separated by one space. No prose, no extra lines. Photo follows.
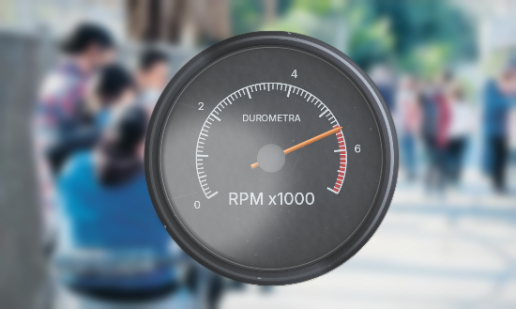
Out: 5500 rpm
